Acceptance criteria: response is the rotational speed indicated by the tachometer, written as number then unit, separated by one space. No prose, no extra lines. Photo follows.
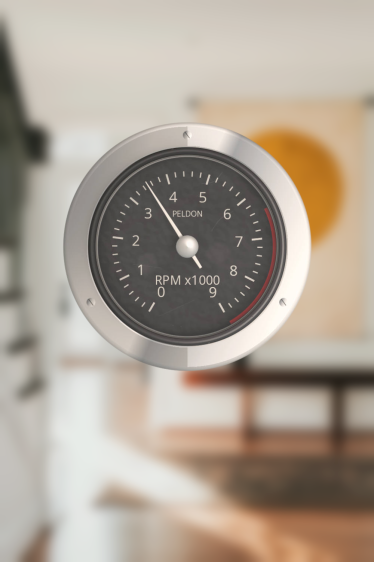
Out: 3500 rpm
